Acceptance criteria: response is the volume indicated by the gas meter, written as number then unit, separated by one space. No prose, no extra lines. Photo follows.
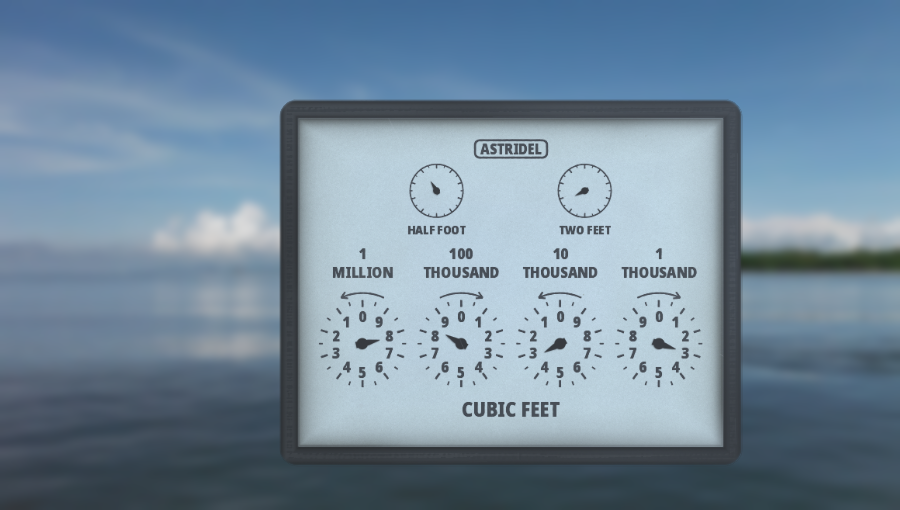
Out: 783300 ft³
